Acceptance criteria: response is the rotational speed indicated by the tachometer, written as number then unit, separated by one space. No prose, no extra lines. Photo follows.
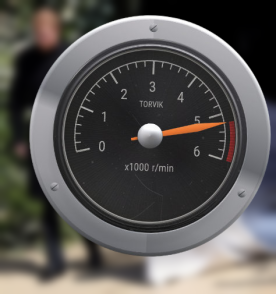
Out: 5200 rpm
